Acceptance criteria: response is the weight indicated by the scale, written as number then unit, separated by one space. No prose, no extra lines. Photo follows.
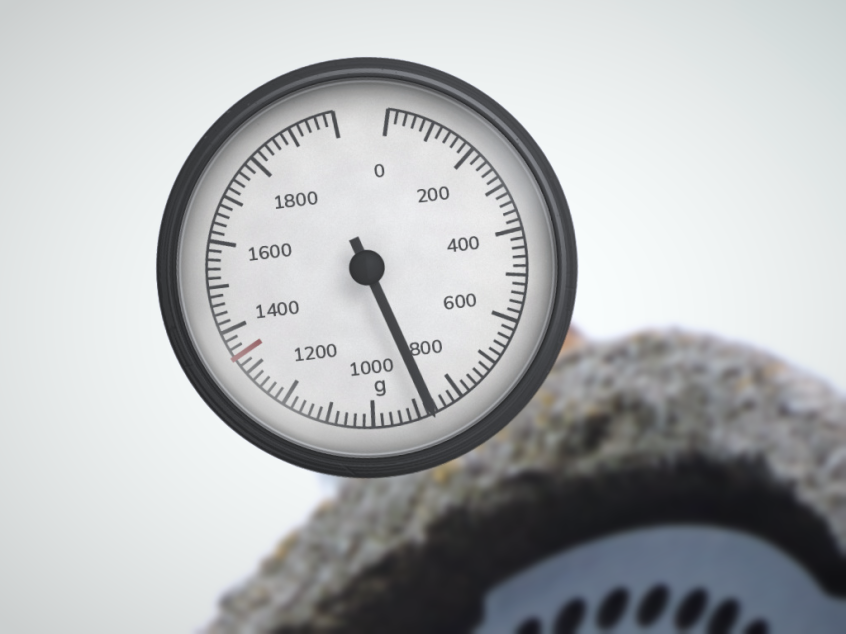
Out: 870 g
